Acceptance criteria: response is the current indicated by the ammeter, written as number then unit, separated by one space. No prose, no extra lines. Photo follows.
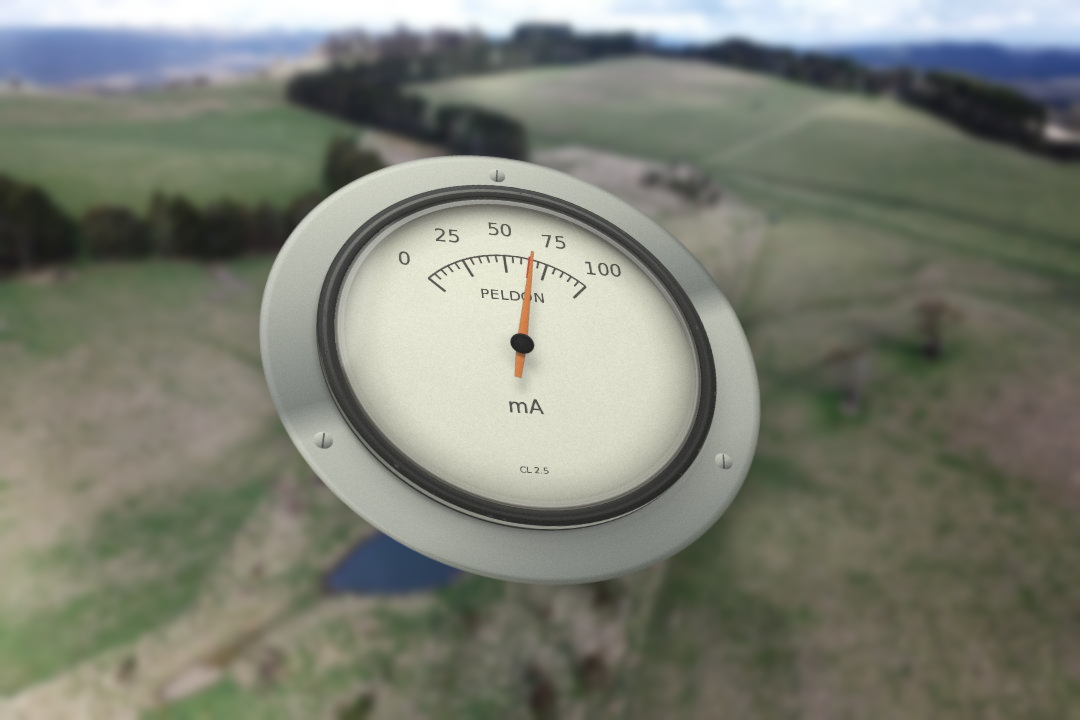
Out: 65 mA
